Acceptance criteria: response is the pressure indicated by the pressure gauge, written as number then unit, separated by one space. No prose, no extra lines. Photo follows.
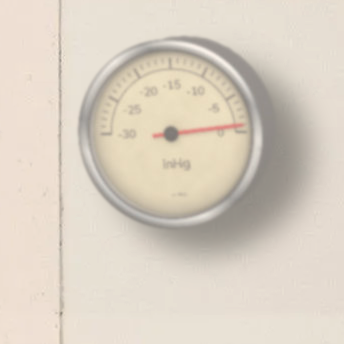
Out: -1 inHg
